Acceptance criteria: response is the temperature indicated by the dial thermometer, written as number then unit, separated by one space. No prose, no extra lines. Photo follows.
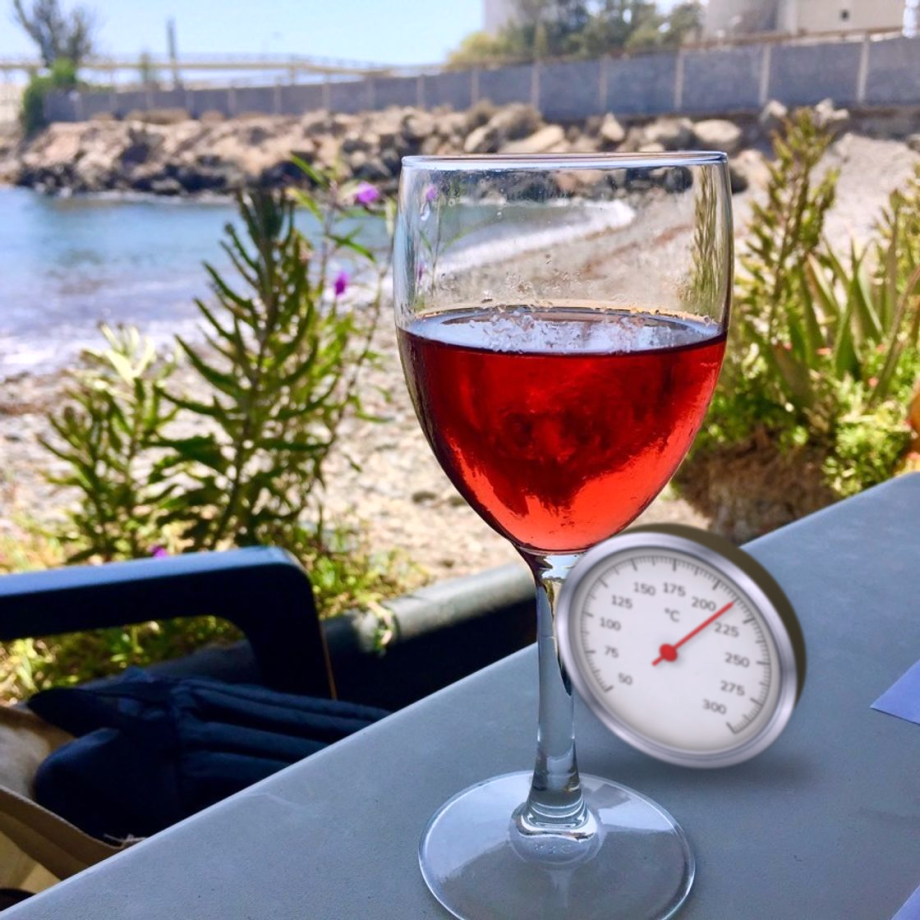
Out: 212.5 °C
